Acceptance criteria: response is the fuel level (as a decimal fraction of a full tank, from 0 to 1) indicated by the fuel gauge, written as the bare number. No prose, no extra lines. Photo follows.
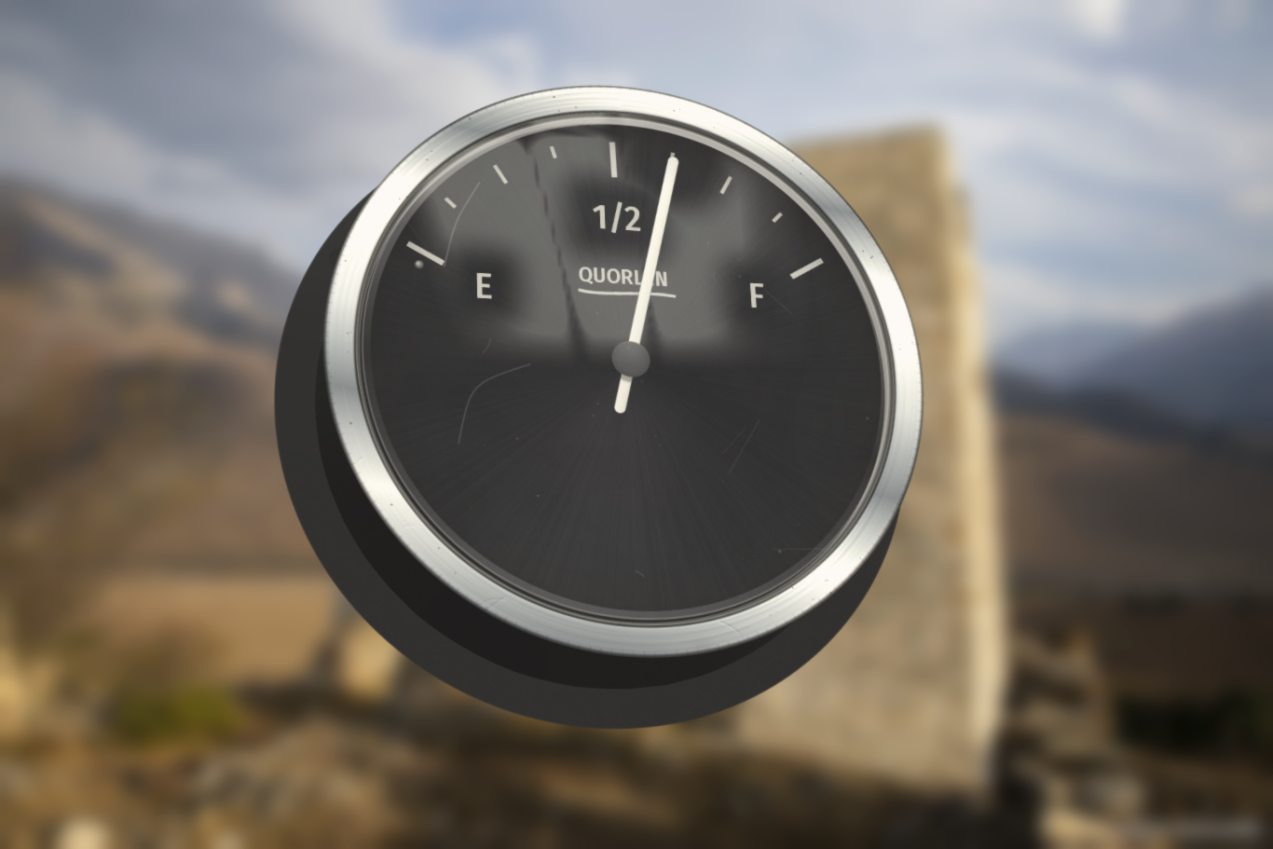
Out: 0.625
